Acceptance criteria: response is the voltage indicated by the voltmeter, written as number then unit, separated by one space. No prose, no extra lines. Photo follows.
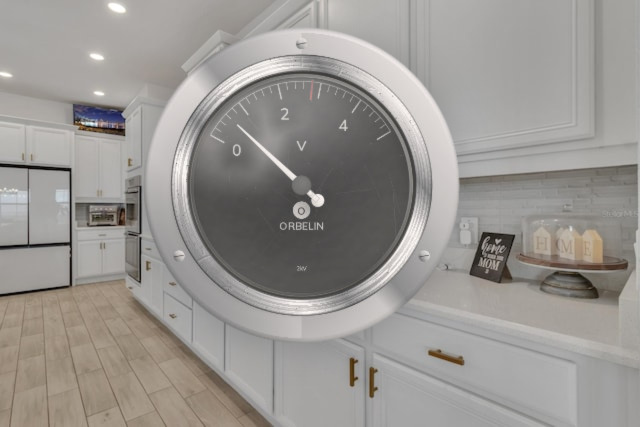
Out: 0.6 V
